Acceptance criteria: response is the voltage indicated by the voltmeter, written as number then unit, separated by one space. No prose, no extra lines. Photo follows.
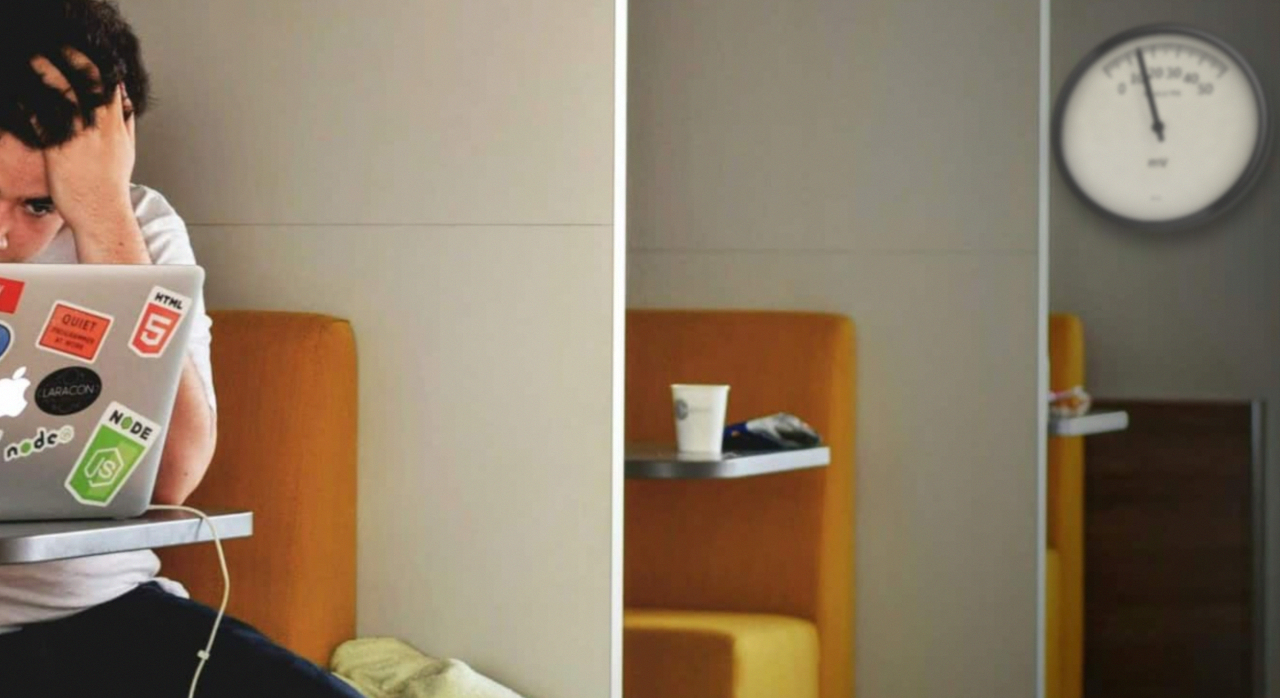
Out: 15 mV
